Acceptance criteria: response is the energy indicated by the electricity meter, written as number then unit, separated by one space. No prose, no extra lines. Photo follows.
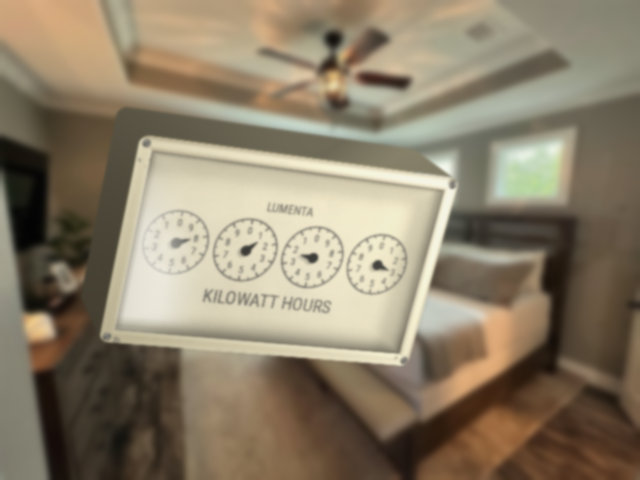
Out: 8123 kWh
